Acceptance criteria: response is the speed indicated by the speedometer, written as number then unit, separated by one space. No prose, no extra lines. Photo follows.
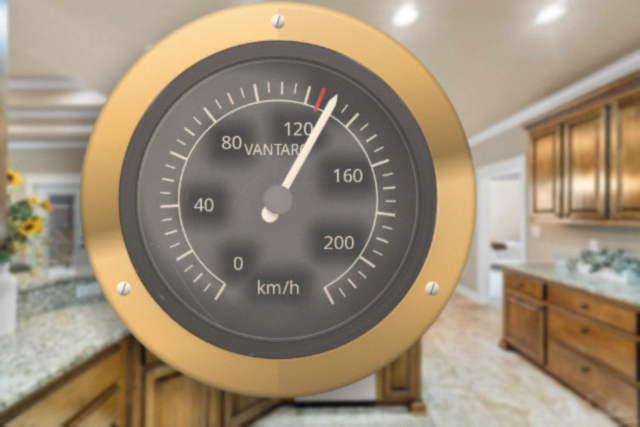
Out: 130 km/h
